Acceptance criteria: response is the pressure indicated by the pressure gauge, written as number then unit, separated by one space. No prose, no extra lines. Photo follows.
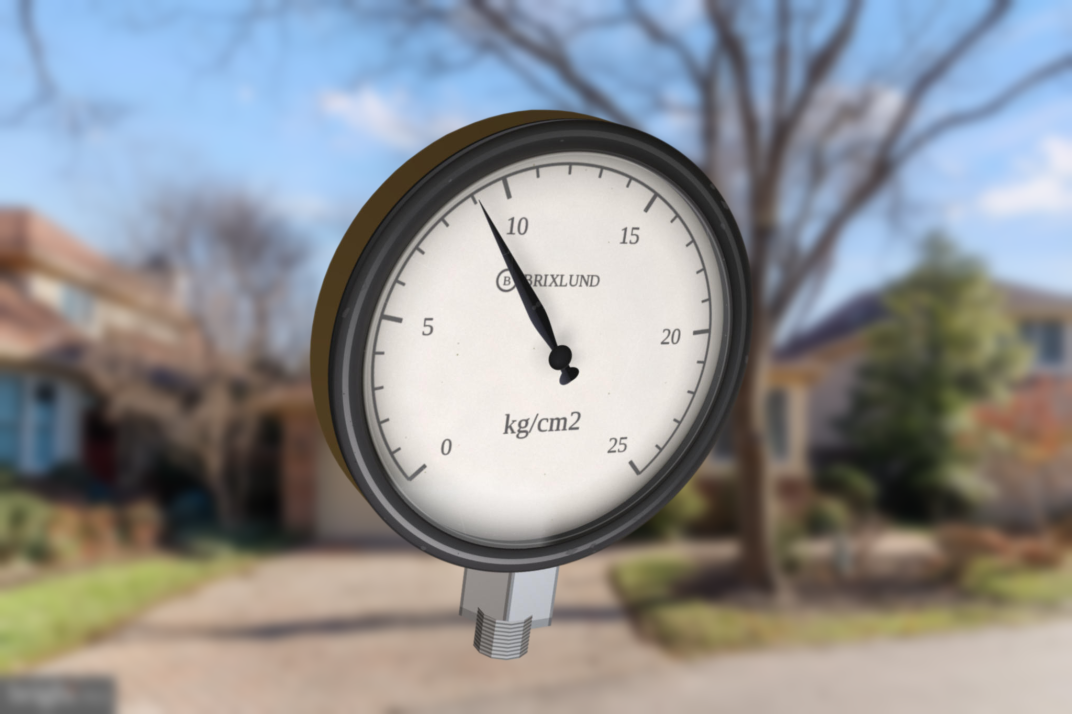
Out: 9 kg/cm²
